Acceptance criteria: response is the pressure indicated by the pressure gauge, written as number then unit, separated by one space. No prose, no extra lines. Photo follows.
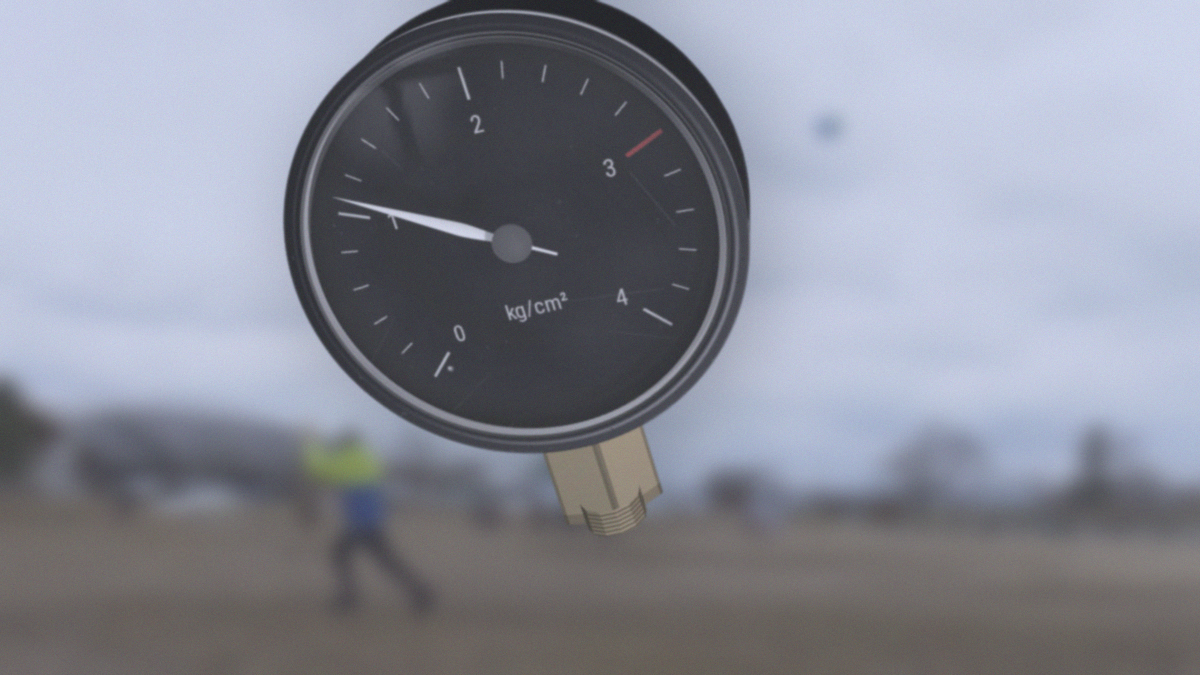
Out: 1.1 kg/cm²
